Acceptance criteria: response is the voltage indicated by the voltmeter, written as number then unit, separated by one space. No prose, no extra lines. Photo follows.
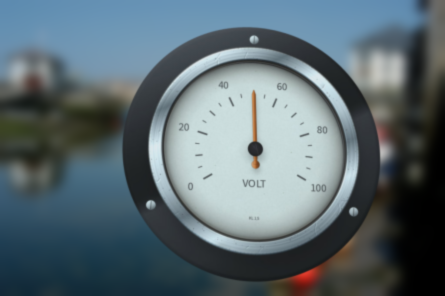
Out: 50 V
